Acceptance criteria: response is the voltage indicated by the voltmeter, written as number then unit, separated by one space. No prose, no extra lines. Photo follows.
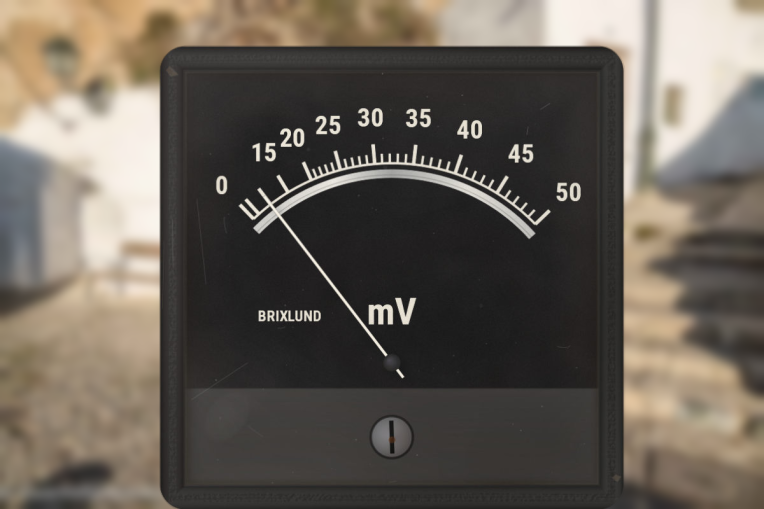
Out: 10 mV
